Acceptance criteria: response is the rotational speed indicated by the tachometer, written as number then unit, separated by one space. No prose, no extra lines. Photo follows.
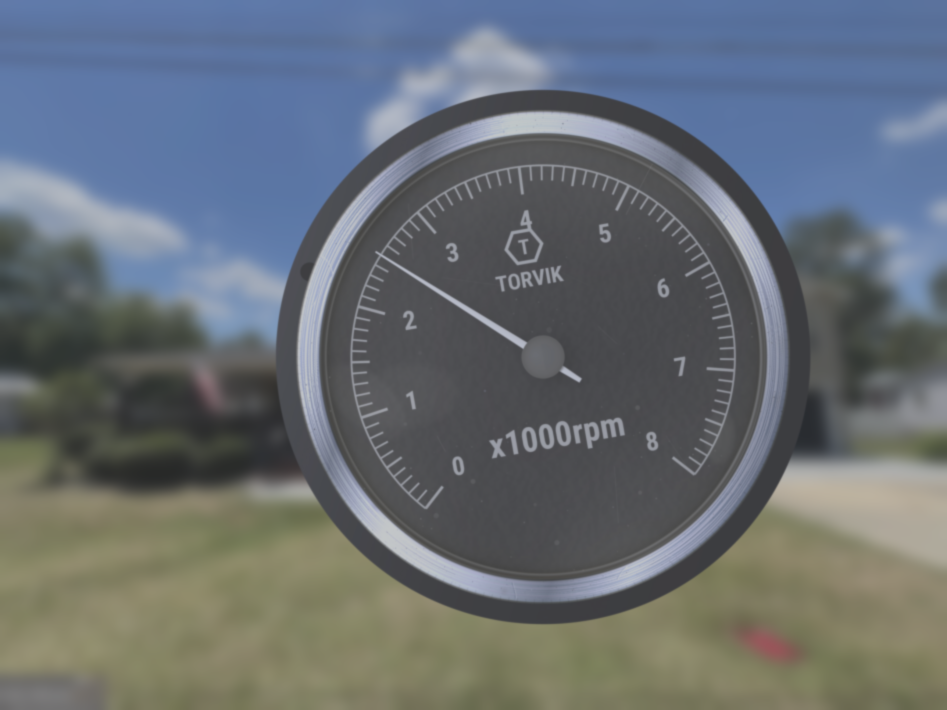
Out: 2500 rpm
